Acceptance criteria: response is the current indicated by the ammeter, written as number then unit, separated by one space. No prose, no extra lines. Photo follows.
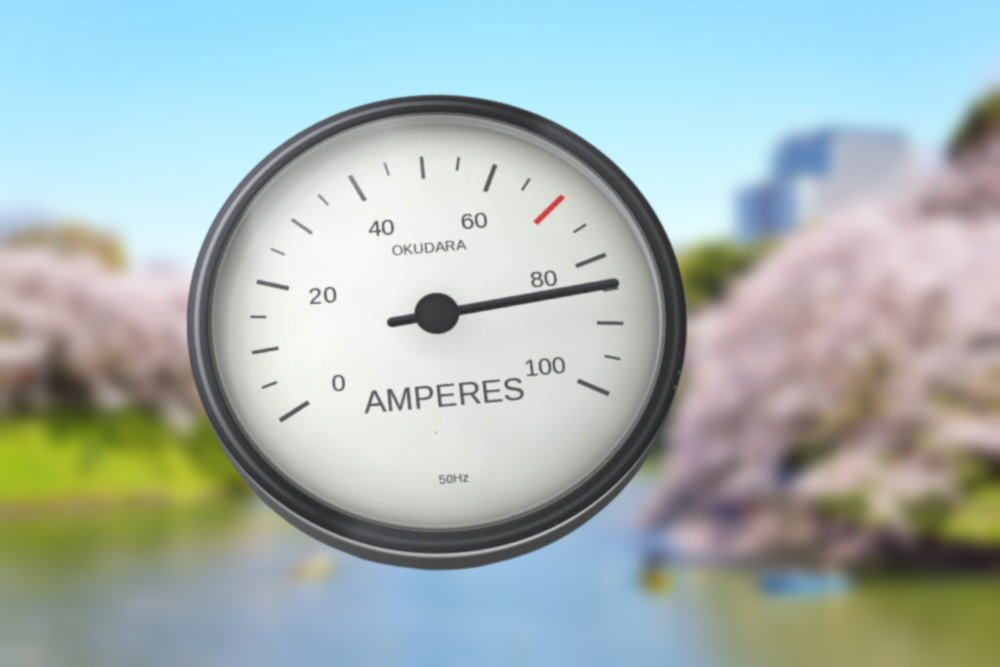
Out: 85 A
